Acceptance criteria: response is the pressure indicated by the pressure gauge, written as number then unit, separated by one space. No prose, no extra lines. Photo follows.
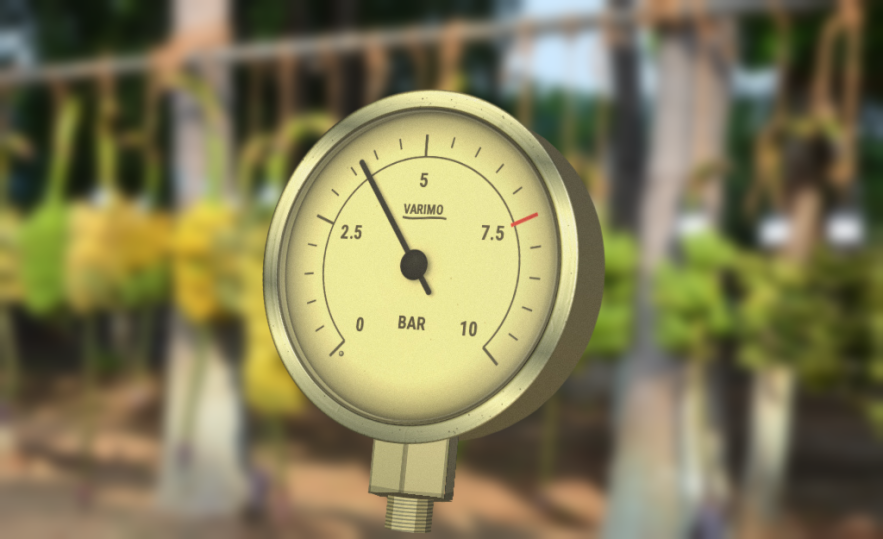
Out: 3.75 bar
